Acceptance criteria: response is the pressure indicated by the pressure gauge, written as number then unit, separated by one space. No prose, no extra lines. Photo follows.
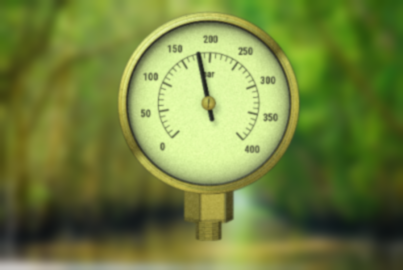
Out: 180 bar
